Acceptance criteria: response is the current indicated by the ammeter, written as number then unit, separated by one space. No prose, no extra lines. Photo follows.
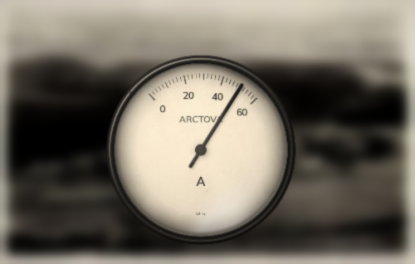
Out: 50 A
